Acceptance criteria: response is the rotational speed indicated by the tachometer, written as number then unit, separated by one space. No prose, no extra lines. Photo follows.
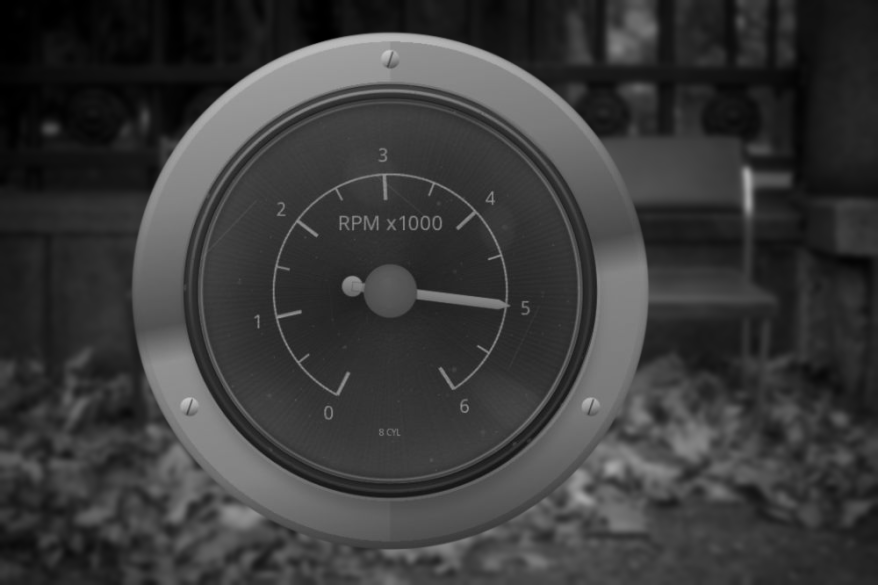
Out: 5000 rpm
